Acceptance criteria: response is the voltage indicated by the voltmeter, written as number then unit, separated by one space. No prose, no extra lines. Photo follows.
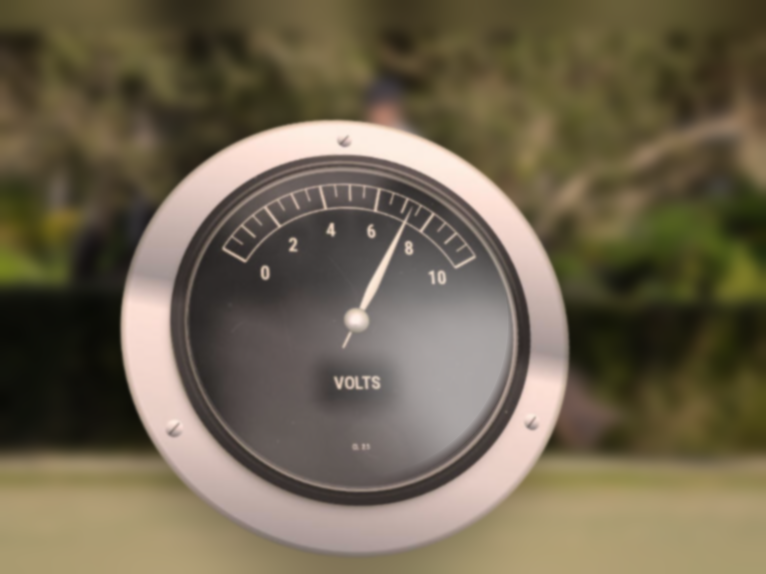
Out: 7.25 V
